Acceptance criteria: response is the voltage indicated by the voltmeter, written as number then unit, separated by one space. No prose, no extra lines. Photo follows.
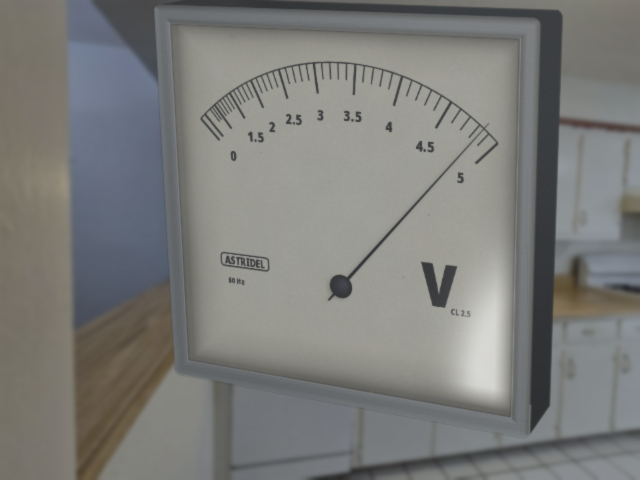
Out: 4.85 V
